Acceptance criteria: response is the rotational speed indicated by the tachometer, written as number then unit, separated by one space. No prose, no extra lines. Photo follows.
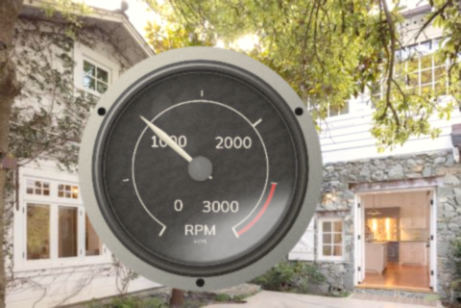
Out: 1000 rpm
